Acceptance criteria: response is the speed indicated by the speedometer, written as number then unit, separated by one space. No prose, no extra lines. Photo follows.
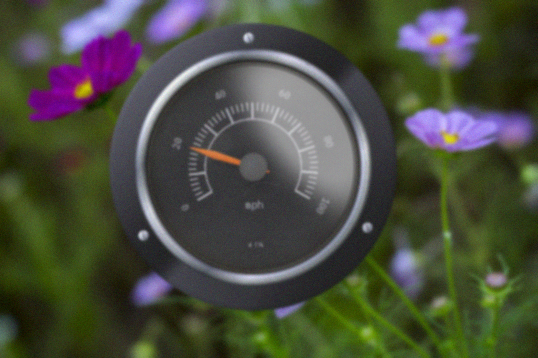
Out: 20 mph
